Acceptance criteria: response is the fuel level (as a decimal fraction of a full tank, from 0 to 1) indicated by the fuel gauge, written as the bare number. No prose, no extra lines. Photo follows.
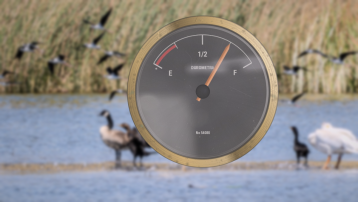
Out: 0.75
